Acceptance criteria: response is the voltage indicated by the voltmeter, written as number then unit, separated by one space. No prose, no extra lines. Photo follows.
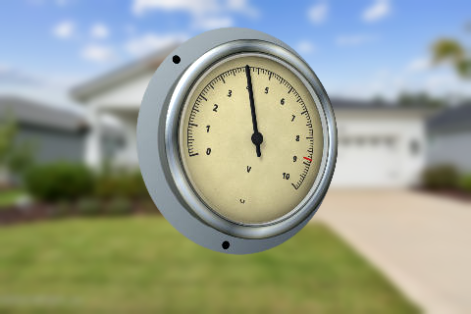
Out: 4 V
